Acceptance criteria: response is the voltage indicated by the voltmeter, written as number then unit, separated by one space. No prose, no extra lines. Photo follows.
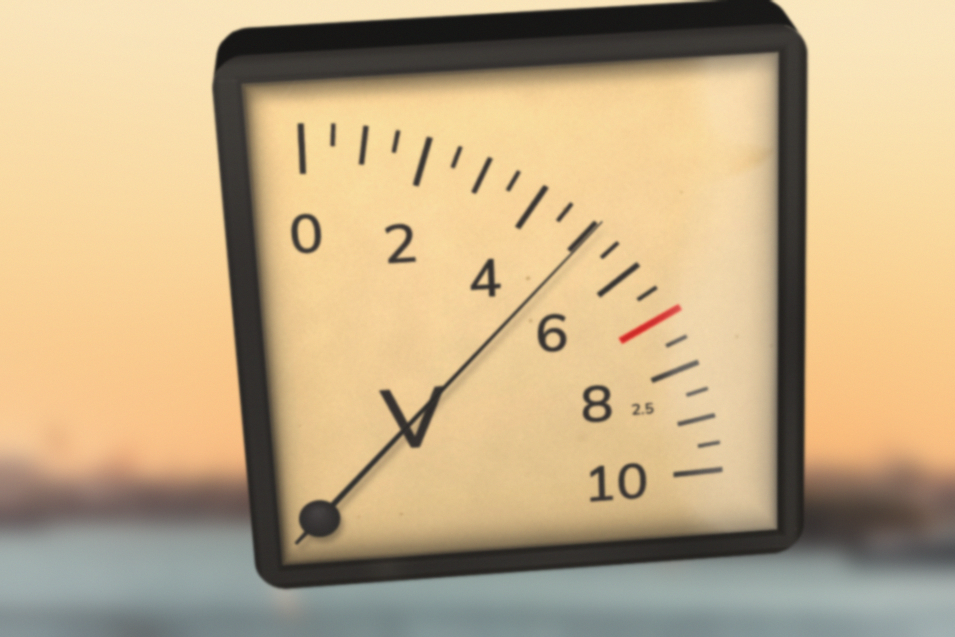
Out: 5 V
